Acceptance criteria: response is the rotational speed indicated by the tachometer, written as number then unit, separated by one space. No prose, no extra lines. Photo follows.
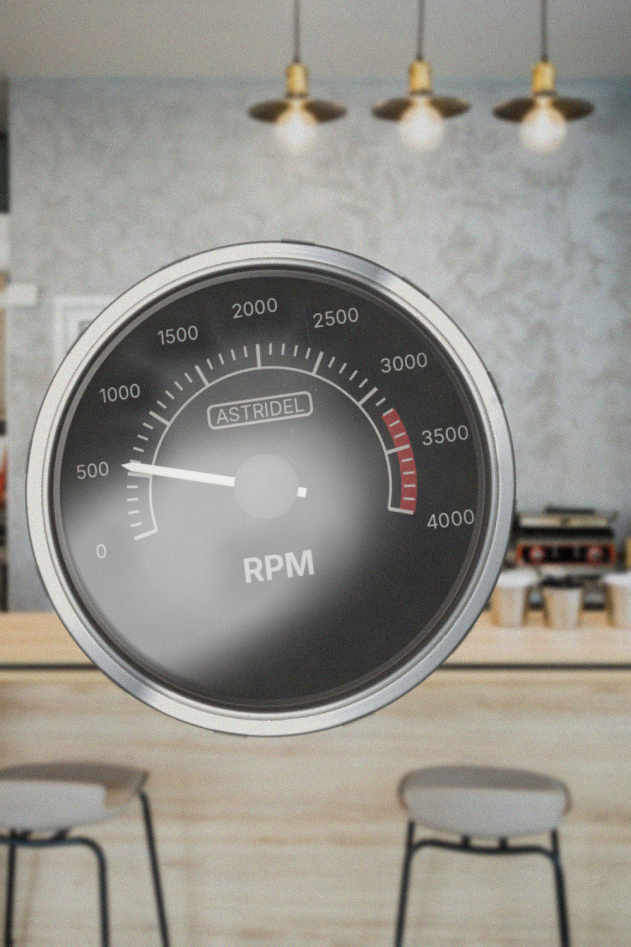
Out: 550 rpm
